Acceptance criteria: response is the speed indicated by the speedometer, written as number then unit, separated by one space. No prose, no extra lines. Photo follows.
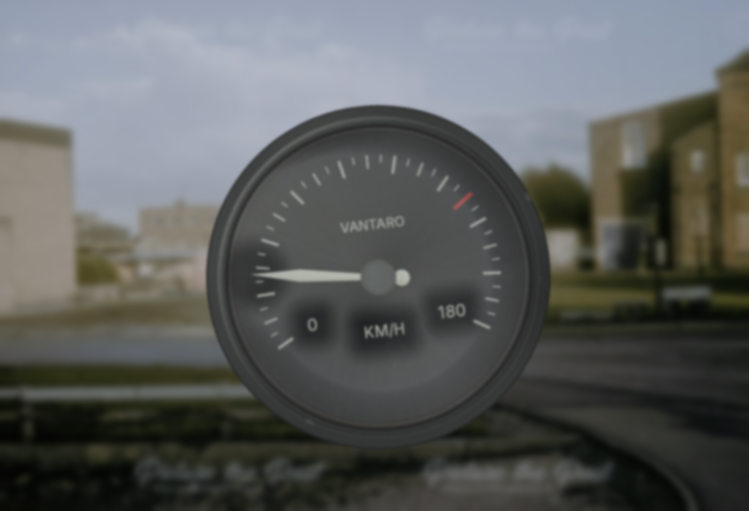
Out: 27.5 km/h
